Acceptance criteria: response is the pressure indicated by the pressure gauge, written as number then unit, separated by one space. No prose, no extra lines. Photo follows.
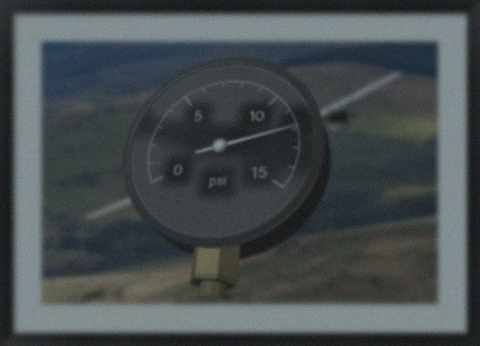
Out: 12 psi
